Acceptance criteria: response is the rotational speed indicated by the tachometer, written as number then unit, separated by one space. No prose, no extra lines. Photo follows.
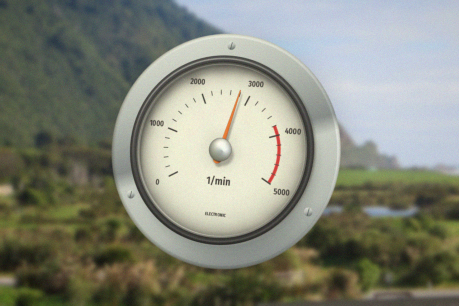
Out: 2800 rpm
